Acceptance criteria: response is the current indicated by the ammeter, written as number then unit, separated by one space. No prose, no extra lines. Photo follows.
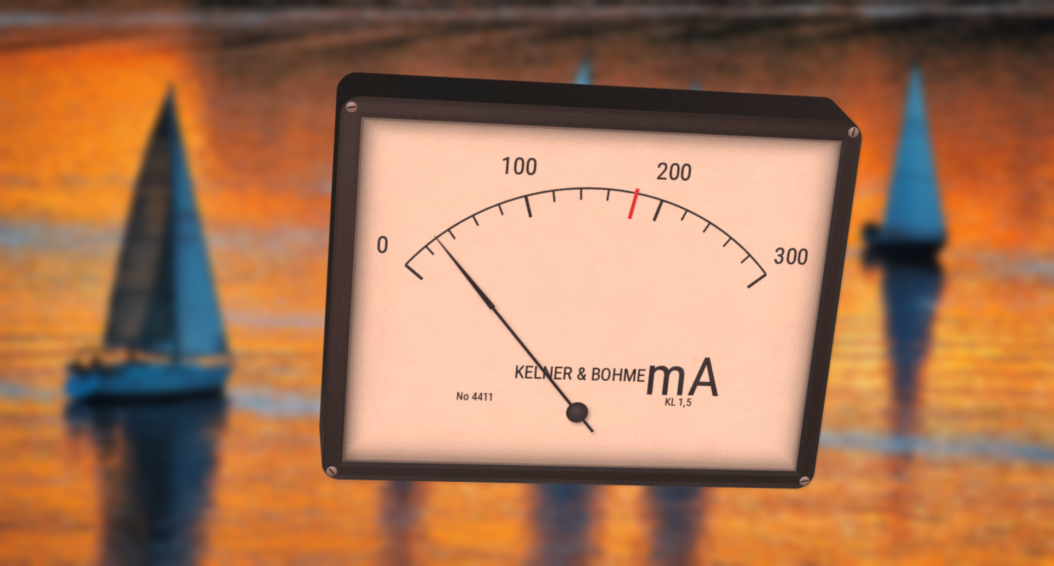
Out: 30 mA
